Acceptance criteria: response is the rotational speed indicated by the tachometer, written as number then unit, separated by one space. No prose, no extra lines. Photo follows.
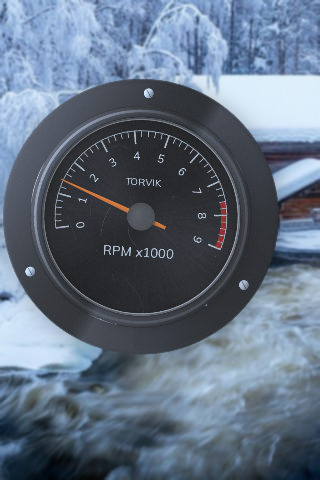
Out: 1400 rpm
